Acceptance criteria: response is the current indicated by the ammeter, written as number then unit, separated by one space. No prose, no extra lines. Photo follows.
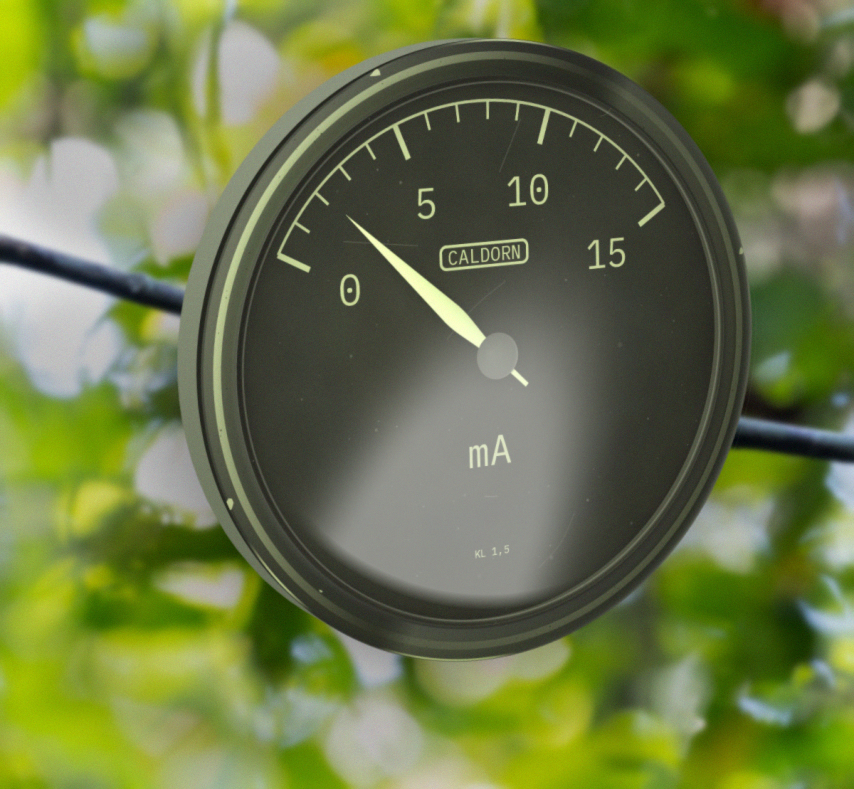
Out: 2 mA
